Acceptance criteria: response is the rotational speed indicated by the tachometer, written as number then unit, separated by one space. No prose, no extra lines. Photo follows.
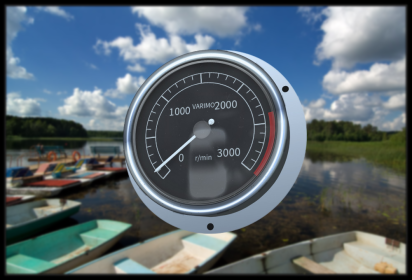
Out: 100 rpm
